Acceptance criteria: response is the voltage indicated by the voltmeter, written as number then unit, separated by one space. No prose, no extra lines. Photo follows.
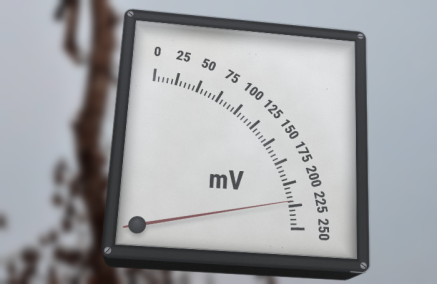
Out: 220 mV
